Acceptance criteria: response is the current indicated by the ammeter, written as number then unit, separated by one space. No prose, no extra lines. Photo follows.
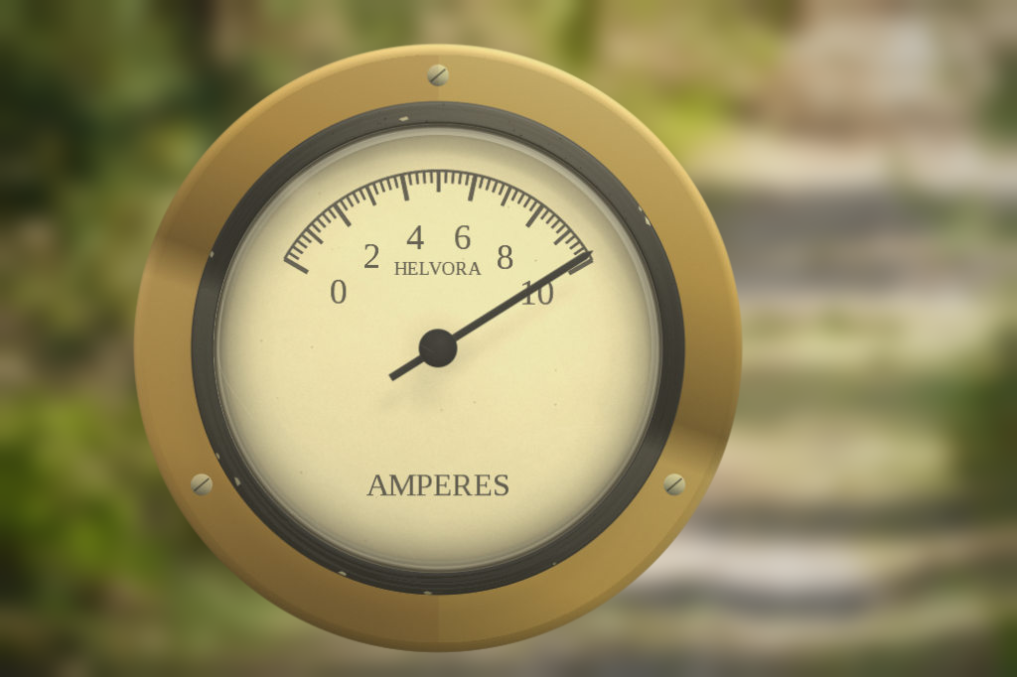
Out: 9.8 A
